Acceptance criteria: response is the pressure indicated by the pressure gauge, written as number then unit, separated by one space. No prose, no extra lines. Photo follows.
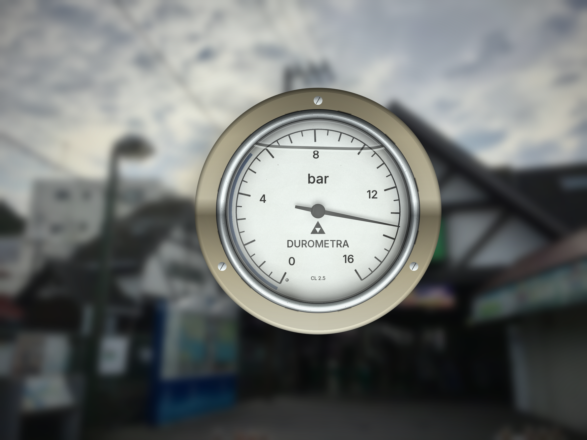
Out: 13.5 bar
